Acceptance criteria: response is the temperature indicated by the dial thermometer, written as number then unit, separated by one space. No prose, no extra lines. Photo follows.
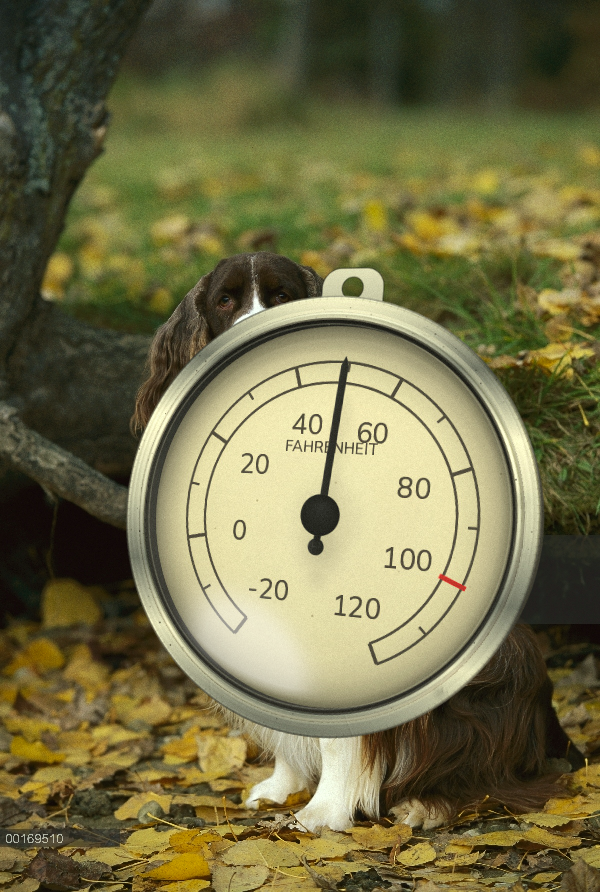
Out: 50 °F
